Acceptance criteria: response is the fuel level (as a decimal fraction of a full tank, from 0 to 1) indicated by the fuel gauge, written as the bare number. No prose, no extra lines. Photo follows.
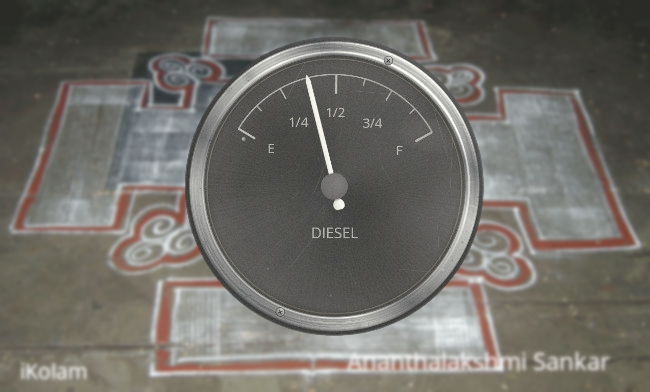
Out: 0.375
